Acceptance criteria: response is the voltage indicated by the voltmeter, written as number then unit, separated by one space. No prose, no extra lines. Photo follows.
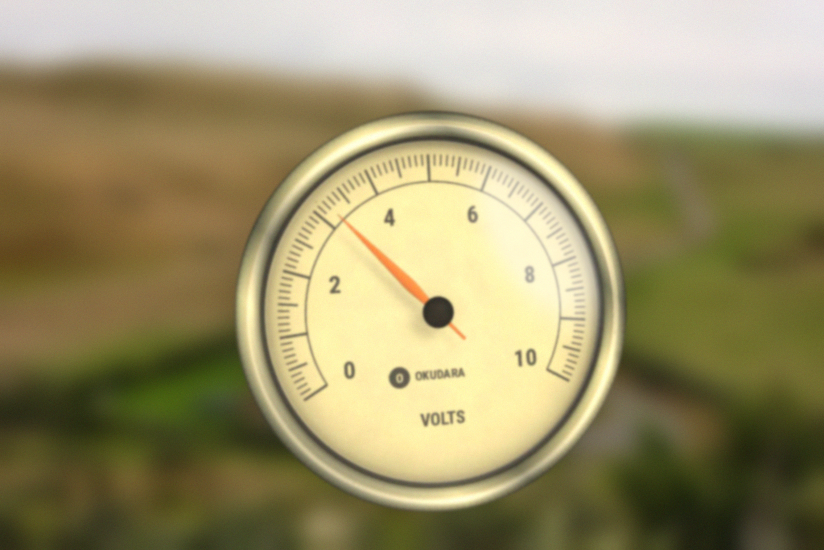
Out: 3.2 V
